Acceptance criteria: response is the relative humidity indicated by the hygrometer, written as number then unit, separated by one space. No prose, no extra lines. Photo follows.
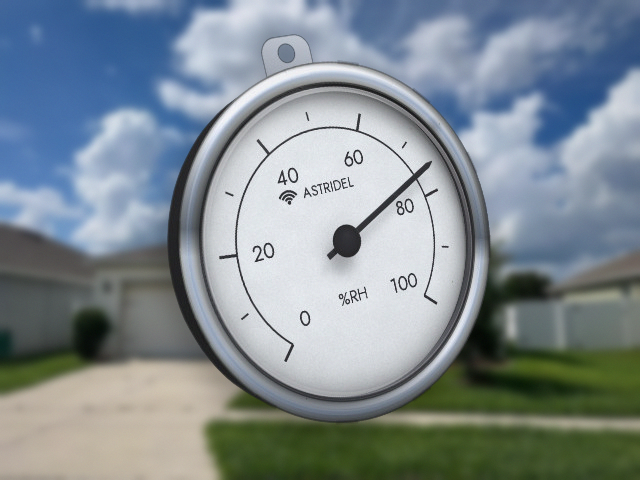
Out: 75 %
